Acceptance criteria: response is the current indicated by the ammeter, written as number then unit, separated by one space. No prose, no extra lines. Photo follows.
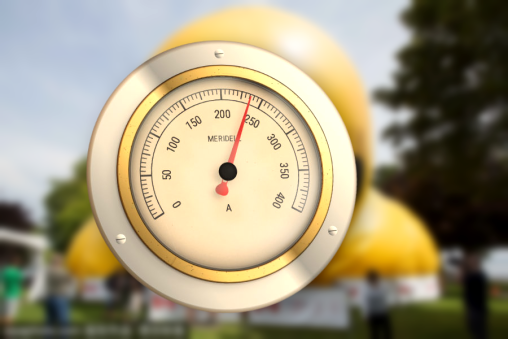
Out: 235 A
